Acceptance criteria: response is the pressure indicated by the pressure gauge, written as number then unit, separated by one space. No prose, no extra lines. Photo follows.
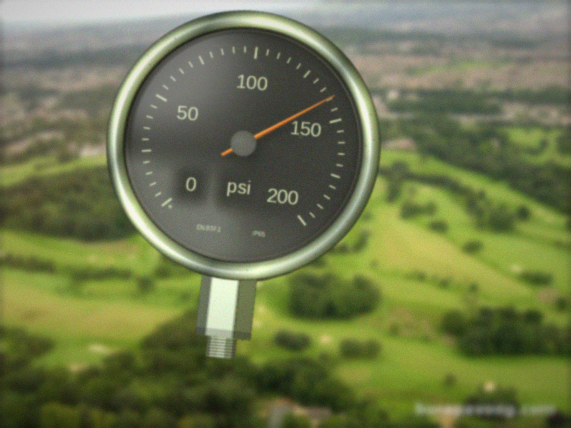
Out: 140 psi
